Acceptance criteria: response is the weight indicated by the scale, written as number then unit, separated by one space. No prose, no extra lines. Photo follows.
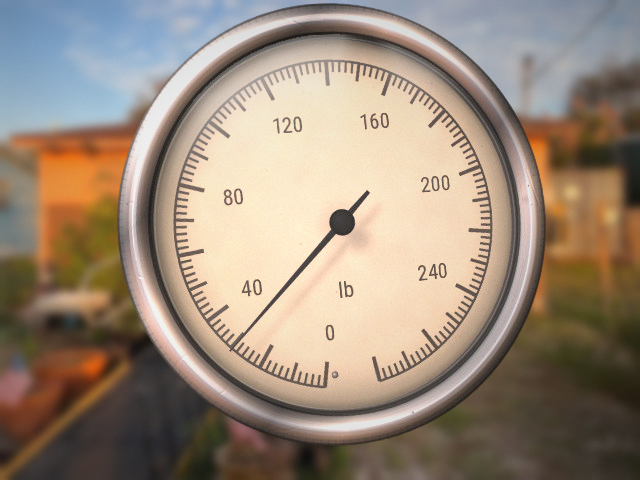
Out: 30 lb
